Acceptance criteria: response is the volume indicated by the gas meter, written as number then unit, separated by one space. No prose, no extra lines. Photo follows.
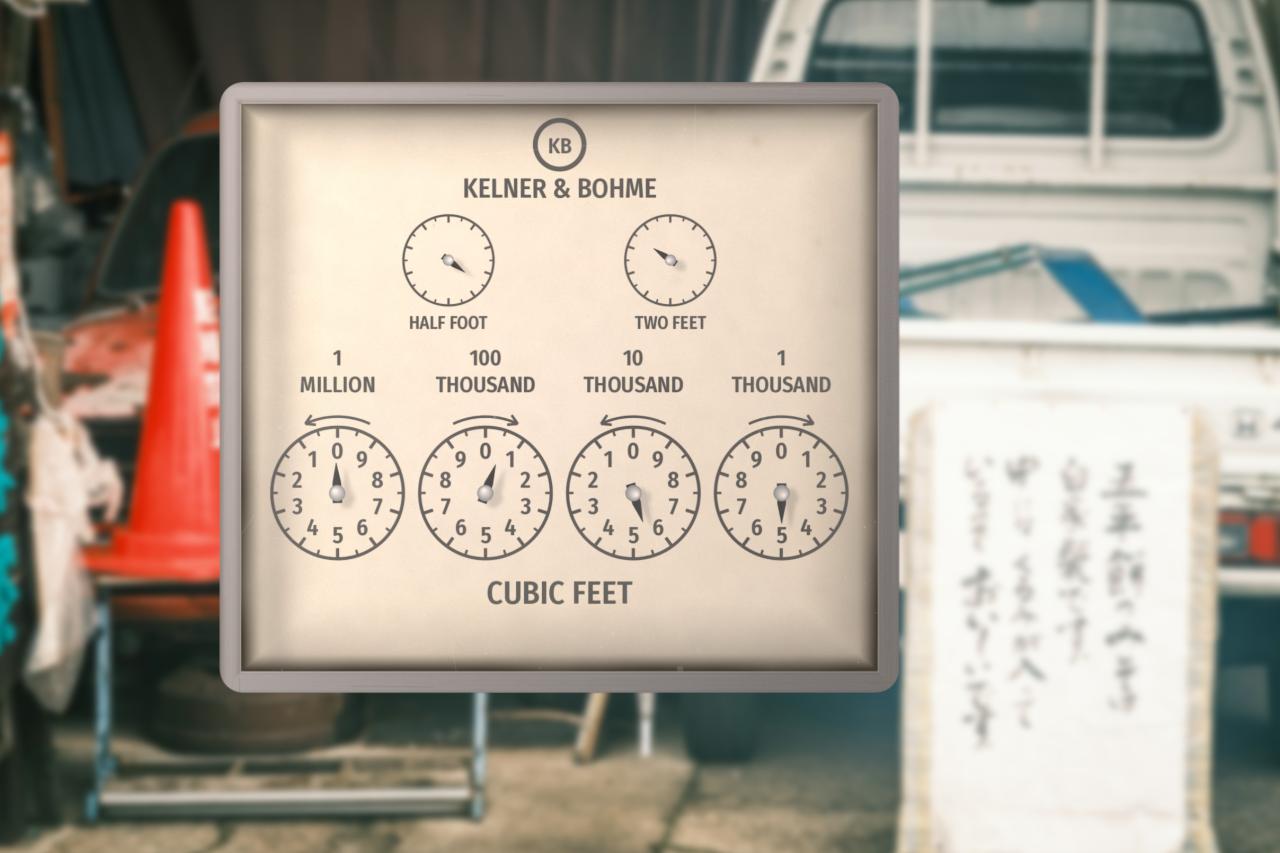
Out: 5500 ft³
